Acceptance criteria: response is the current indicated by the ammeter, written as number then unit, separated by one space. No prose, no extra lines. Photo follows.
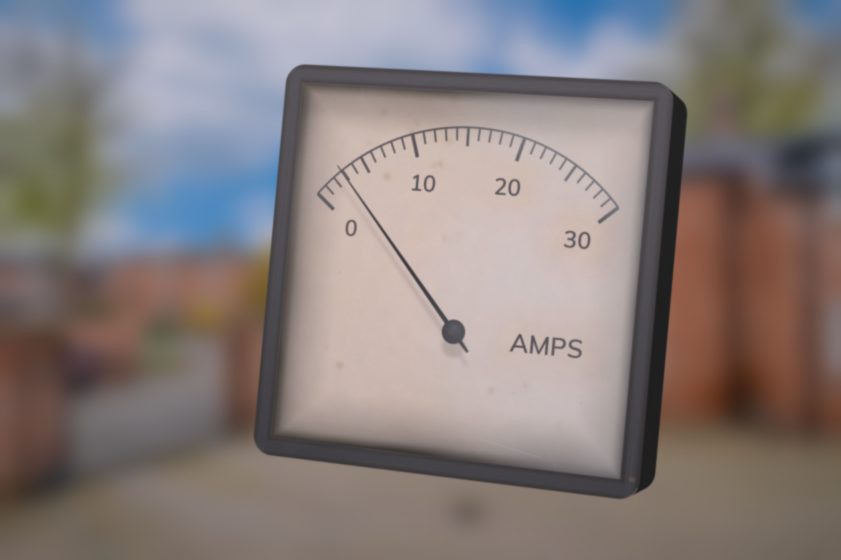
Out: 3 A
